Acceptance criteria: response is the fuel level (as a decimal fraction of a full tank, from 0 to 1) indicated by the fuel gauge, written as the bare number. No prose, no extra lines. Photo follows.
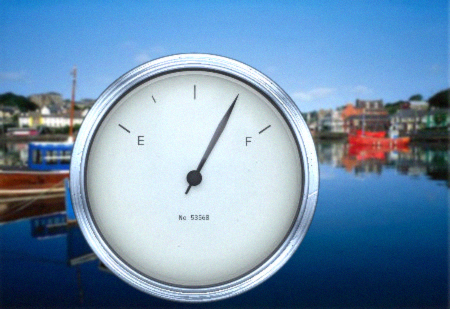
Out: 0.75
